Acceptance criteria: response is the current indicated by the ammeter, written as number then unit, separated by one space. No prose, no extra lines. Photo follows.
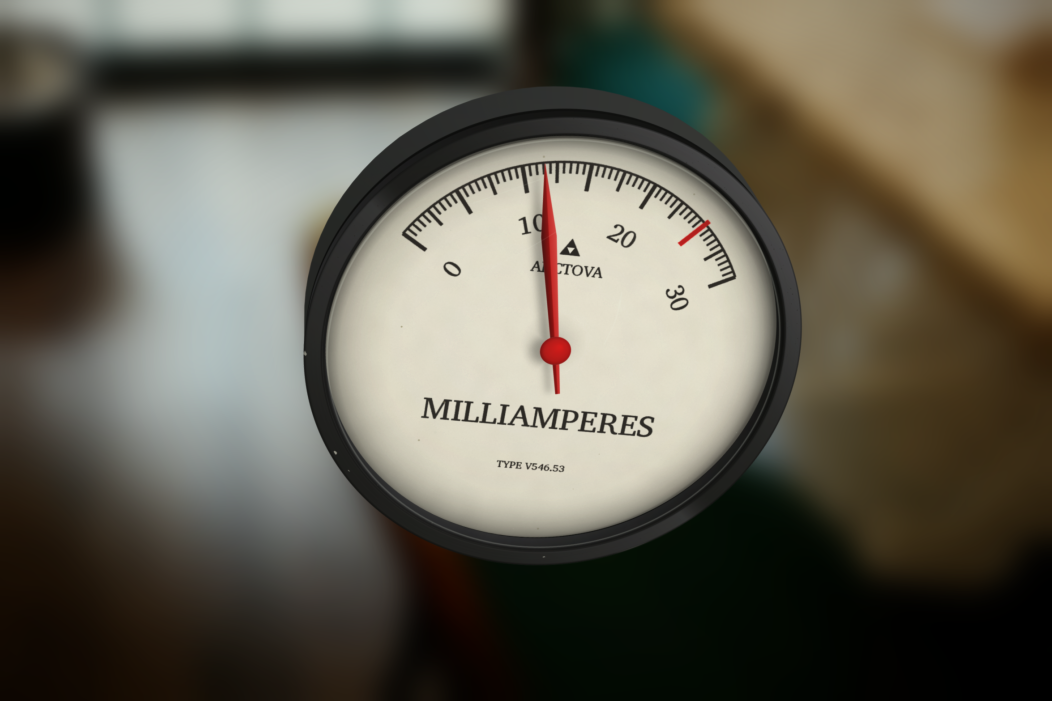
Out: 11.5 mA
